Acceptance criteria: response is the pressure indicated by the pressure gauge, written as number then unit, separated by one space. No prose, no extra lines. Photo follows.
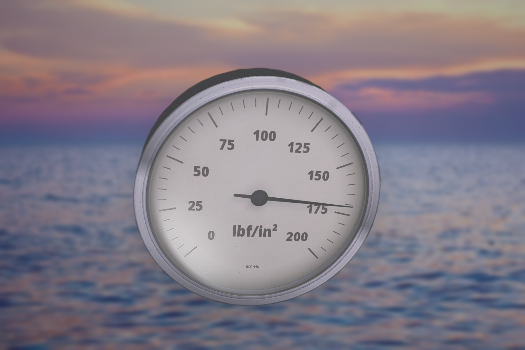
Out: 170 psi
